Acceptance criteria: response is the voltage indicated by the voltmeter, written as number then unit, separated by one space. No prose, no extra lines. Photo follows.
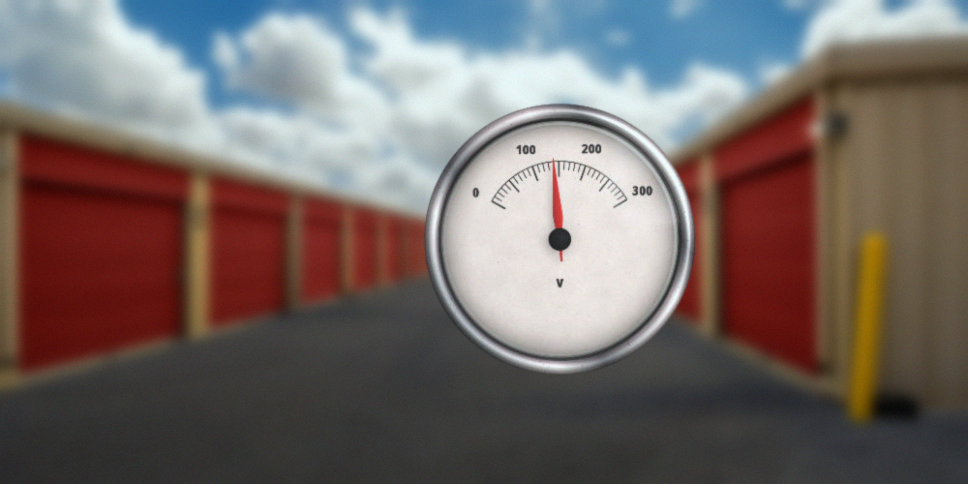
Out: 140 V
